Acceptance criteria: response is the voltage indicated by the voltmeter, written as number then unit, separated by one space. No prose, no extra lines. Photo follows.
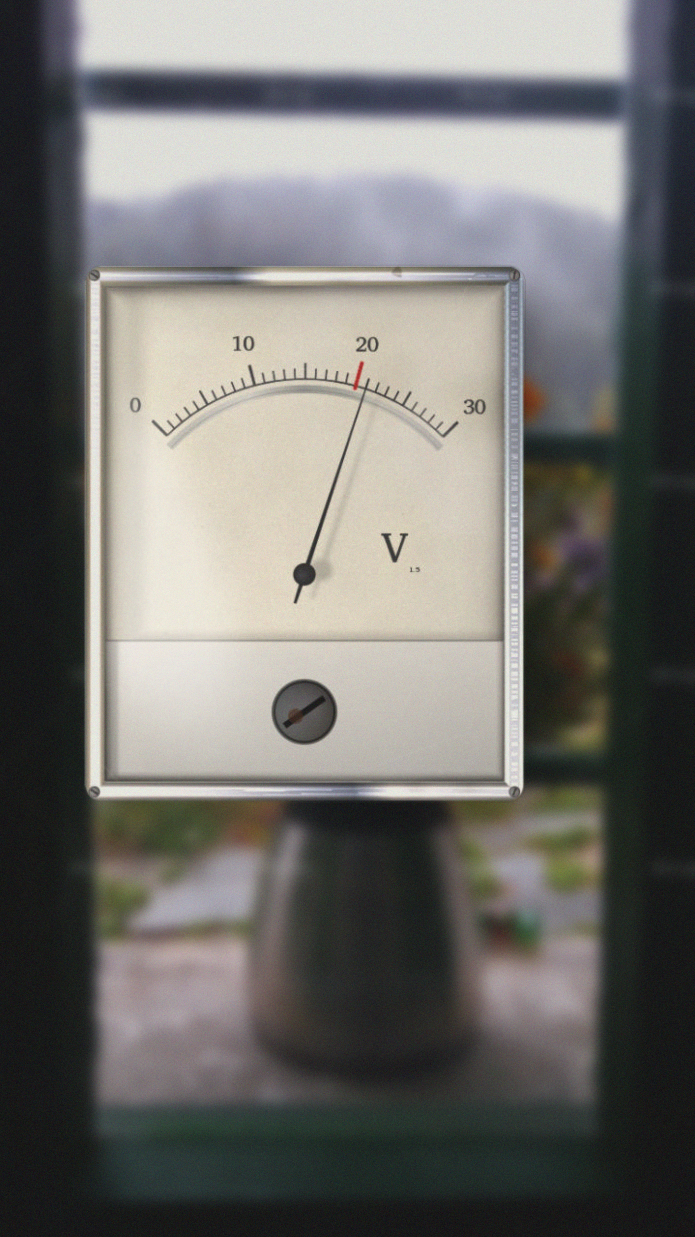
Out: 21 V
